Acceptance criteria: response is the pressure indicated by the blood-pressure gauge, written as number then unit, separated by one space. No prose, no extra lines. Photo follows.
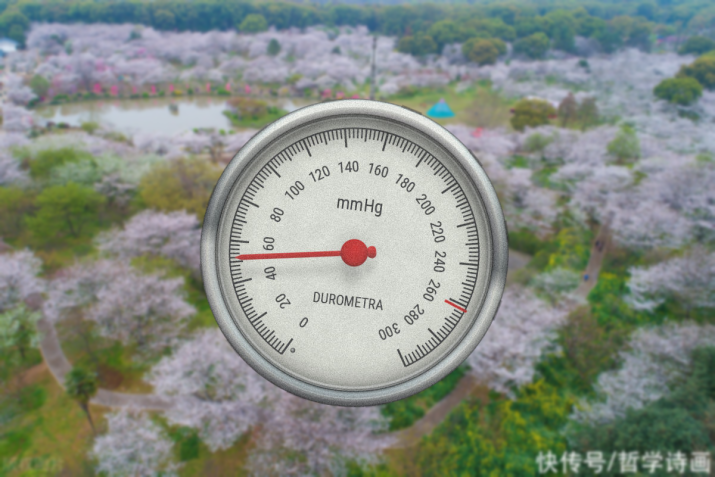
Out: 52 mmHg
